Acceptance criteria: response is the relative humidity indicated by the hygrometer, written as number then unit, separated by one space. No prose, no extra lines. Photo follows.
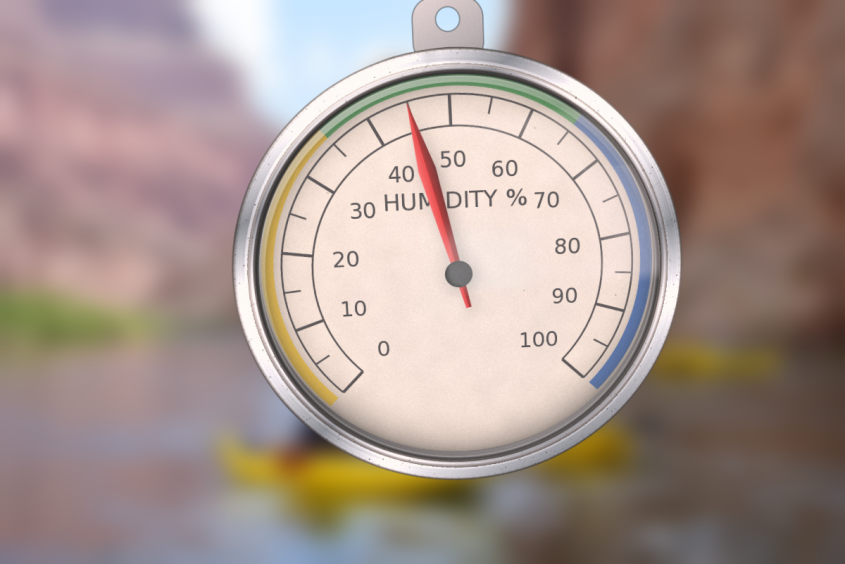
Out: 45 %
